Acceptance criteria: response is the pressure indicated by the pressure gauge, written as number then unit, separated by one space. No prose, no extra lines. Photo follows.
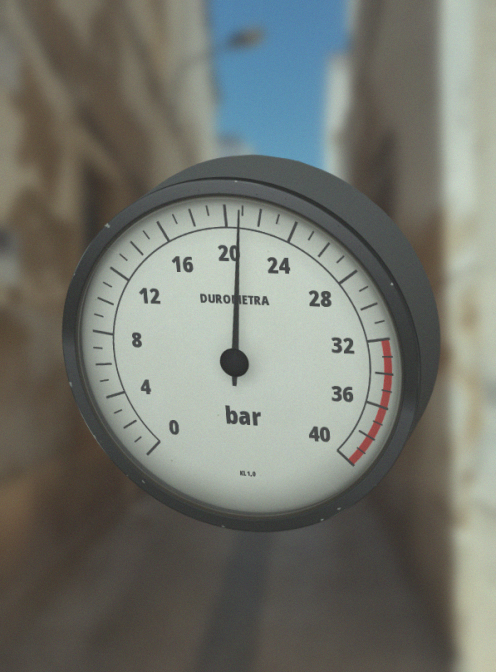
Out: 21 bar
